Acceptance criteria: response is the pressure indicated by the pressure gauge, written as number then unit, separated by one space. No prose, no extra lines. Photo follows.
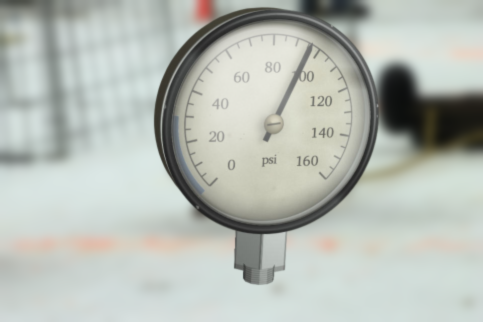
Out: 95 psi
